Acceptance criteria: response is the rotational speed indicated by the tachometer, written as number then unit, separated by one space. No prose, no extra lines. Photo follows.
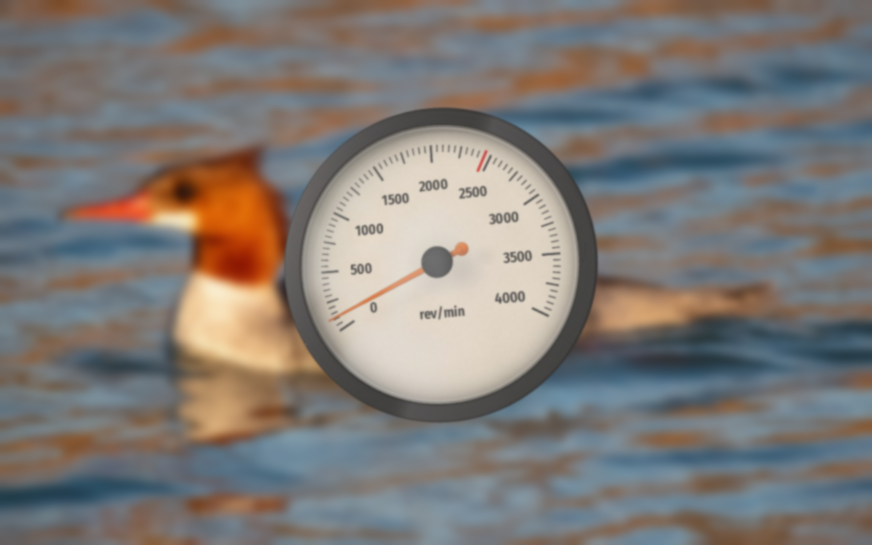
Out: 100 rpm
